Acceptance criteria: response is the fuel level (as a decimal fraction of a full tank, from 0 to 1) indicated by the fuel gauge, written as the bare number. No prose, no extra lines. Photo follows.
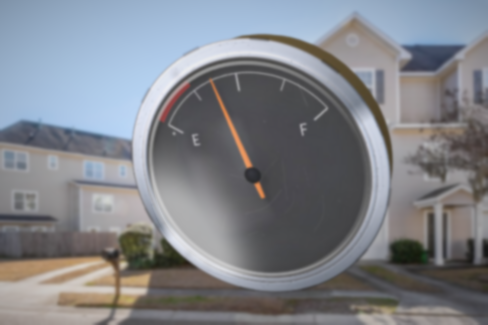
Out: 0.375
